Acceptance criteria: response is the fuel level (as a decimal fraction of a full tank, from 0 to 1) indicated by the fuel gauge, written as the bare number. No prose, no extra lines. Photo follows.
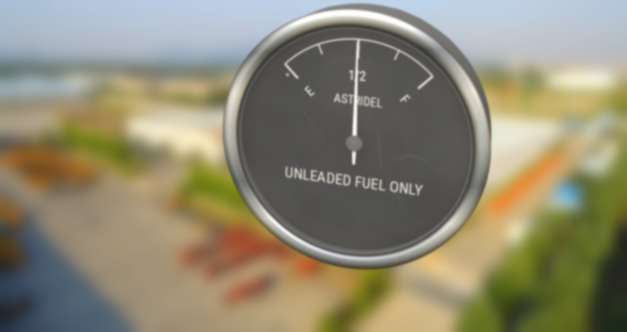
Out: 0.5
